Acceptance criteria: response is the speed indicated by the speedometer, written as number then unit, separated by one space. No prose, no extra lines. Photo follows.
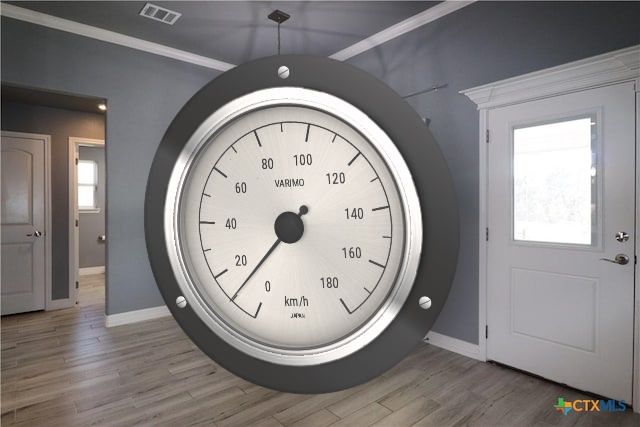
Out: 10 km/h
